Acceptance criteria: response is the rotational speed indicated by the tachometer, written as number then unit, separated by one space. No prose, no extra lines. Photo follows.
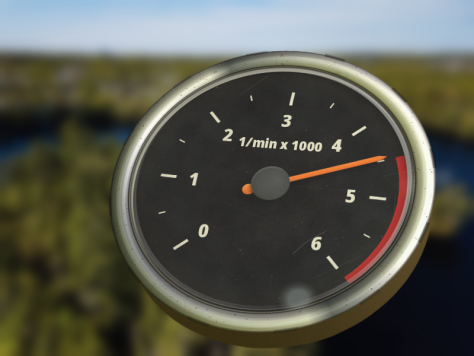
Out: 4500 rpm
